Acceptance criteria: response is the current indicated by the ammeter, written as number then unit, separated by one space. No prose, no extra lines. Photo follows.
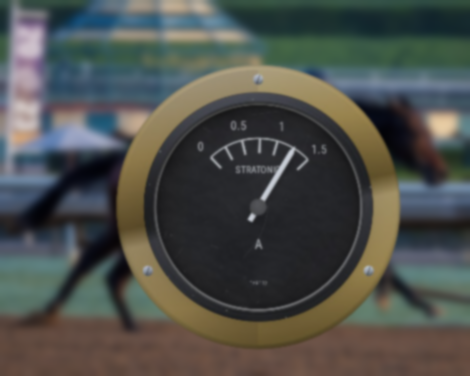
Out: 1.25 A
